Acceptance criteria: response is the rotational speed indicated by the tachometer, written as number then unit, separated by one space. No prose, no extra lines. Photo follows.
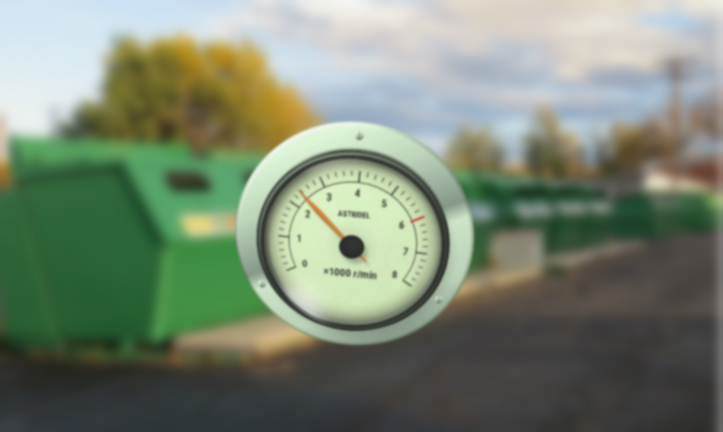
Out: 2400 rpm
